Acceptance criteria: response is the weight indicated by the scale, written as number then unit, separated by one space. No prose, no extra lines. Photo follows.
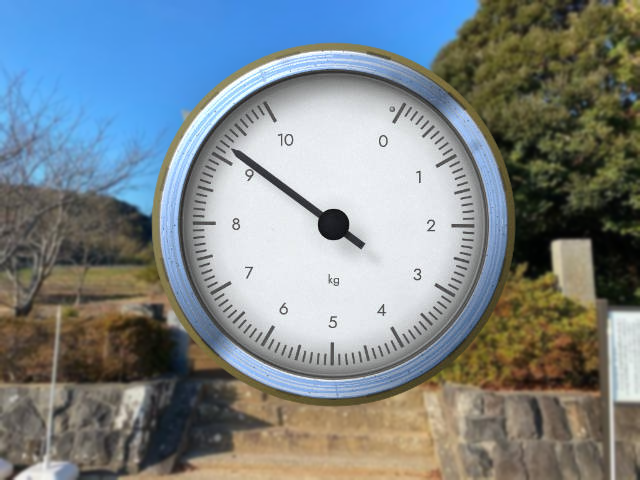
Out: 9.2 kg
